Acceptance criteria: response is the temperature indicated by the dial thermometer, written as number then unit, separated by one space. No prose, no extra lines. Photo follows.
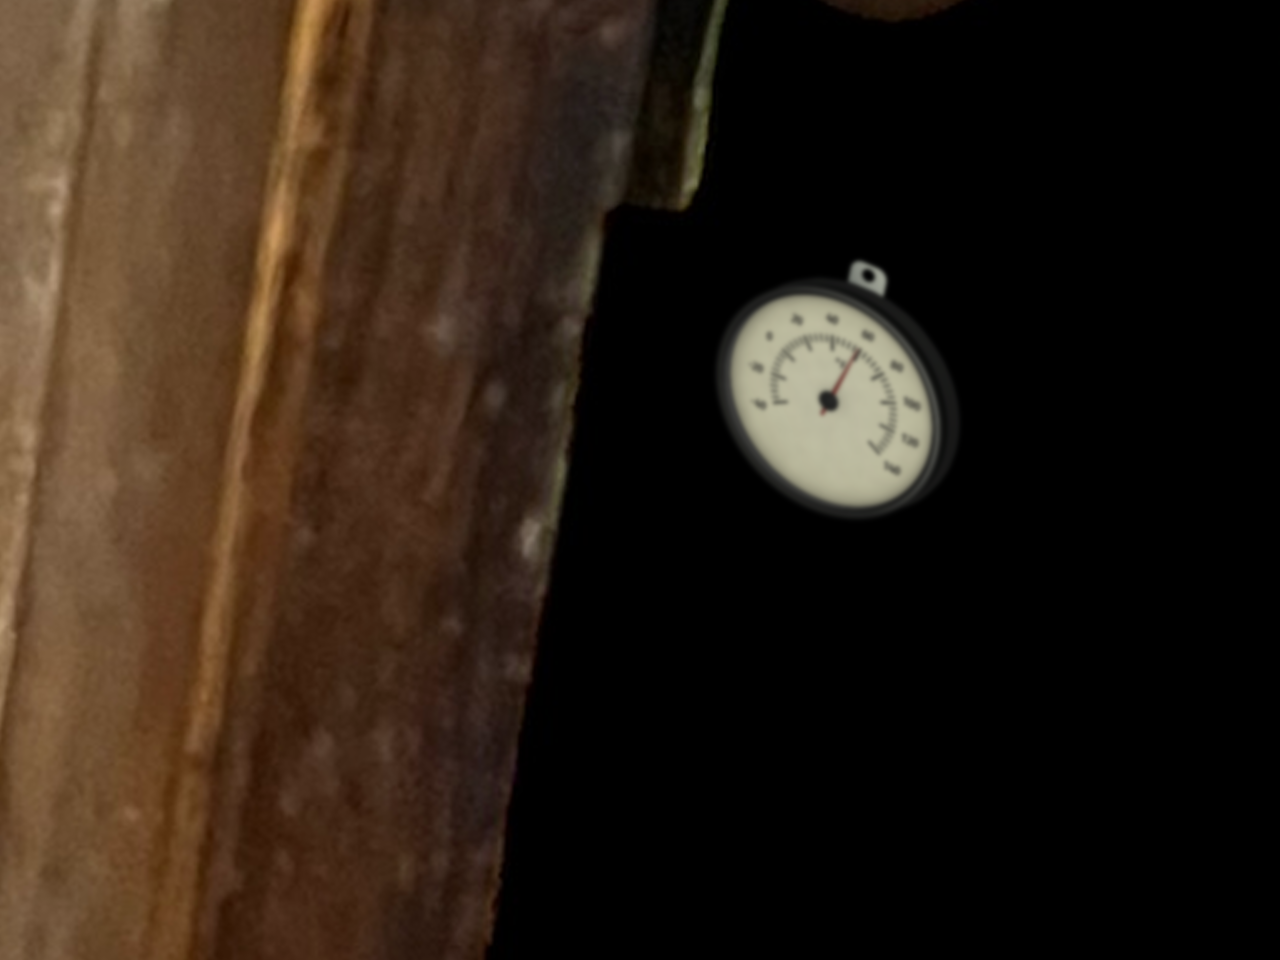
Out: 60 °F
